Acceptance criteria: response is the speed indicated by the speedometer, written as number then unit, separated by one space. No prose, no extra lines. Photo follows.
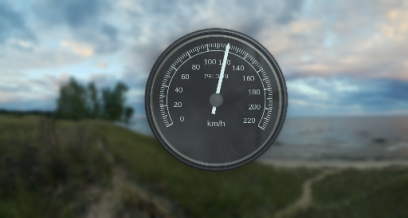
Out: 120 km/h
